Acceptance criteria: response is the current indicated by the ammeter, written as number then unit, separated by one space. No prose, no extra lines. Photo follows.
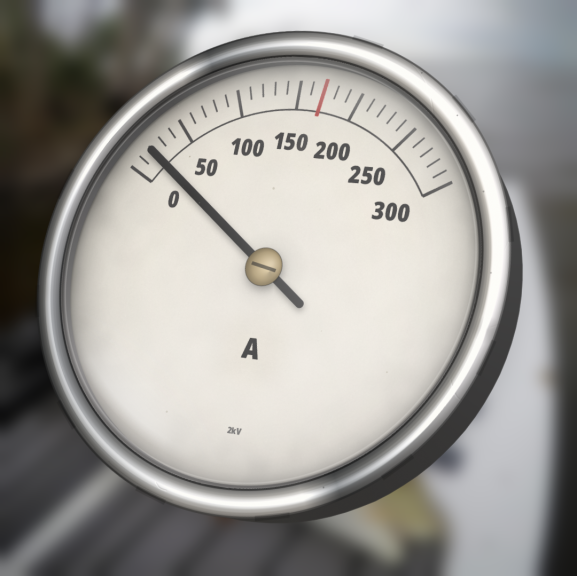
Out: 20 A
